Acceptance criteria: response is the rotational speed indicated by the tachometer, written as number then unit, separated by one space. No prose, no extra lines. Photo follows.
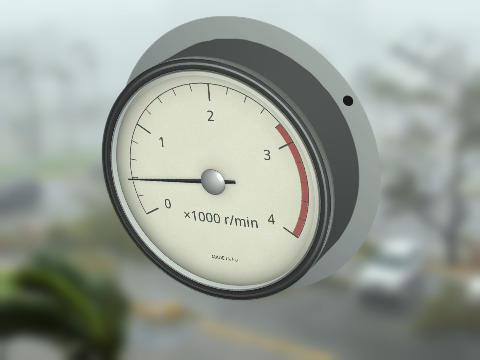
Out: 400 rpm
